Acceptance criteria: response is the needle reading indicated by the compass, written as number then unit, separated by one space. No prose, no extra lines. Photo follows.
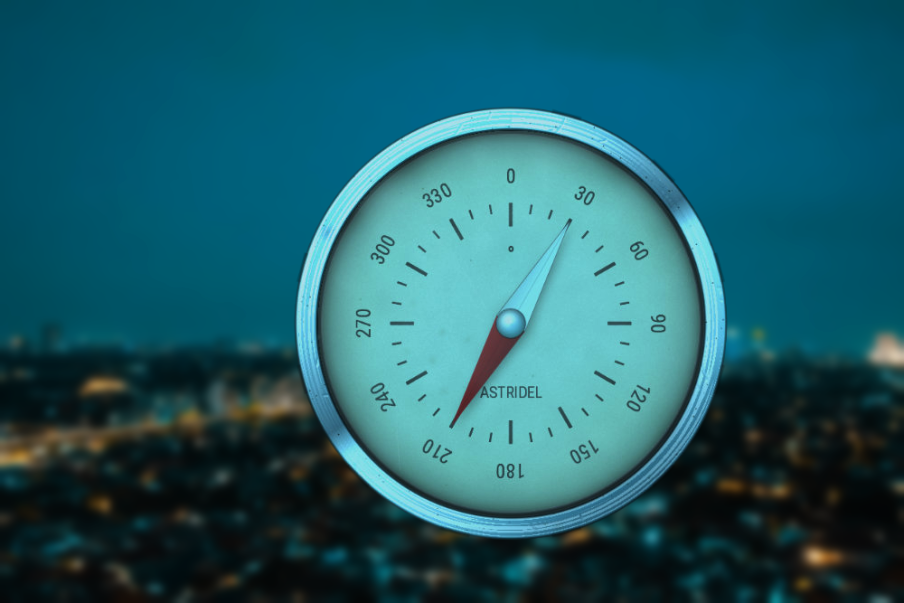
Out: 210 °
